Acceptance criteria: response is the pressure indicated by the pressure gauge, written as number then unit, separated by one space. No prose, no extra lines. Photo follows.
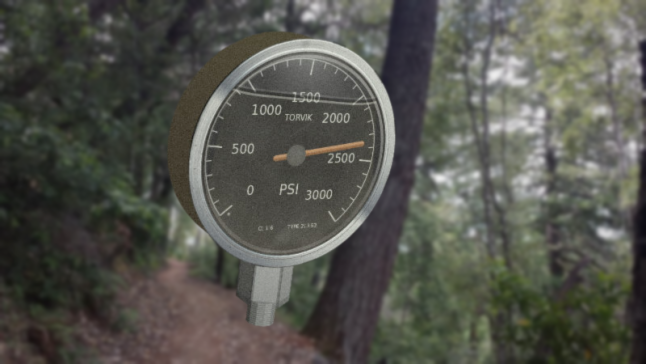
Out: 2350 psi
